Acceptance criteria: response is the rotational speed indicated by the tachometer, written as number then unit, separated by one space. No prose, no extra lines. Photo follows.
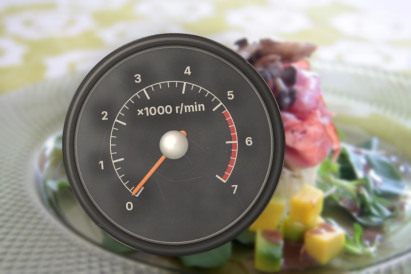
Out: 100 rpm
